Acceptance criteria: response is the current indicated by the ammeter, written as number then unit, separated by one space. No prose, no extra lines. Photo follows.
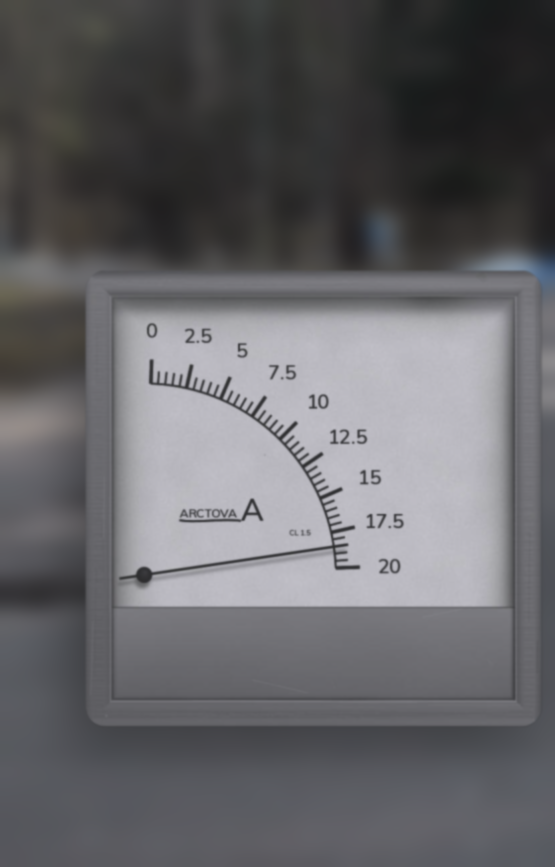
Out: 18.5 A
